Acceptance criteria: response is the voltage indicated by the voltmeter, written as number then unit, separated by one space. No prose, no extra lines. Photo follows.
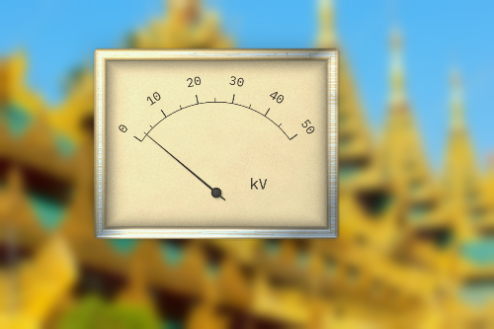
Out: 2.5 kV
